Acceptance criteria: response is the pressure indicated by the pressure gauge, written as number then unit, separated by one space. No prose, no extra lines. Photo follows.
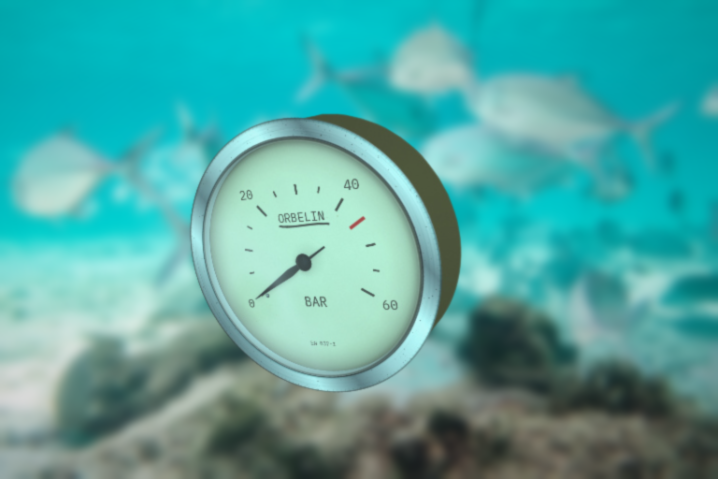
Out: 0 bar
